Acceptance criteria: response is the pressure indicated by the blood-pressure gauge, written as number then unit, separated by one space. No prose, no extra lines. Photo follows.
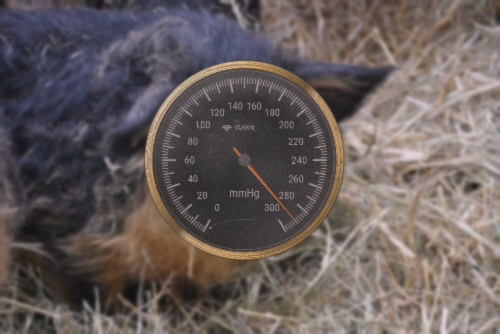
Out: 290 mmHg
